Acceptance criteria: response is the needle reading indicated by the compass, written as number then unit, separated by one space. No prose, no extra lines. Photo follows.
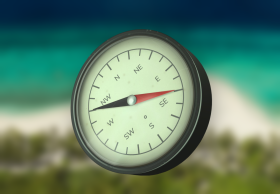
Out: 120 °
